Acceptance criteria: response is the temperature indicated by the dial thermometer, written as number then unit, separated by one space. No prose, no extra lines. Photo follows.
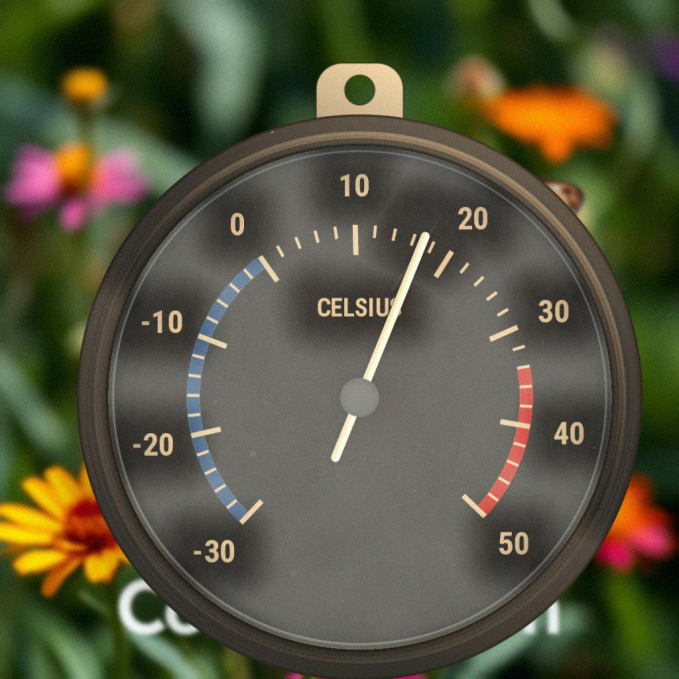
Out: 17 °C
